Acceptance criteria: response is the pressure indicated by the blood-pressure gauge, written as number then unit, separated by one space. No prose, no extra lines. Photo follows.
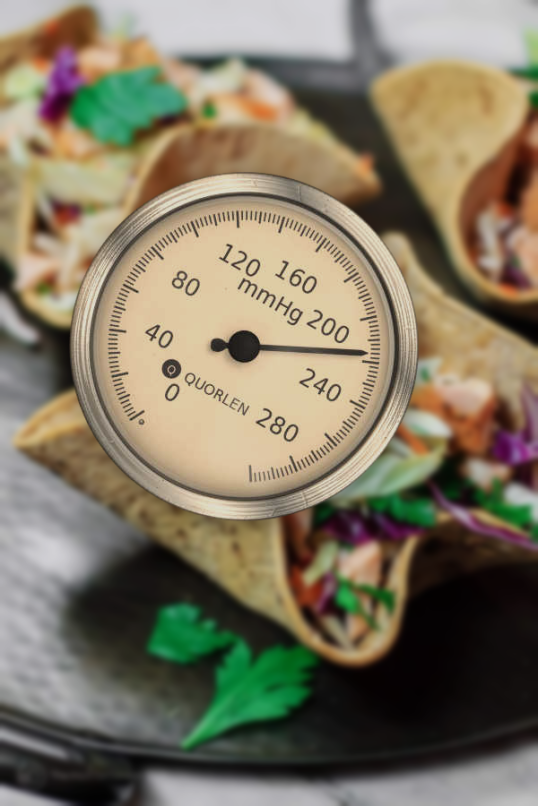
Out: 216 mmHg
